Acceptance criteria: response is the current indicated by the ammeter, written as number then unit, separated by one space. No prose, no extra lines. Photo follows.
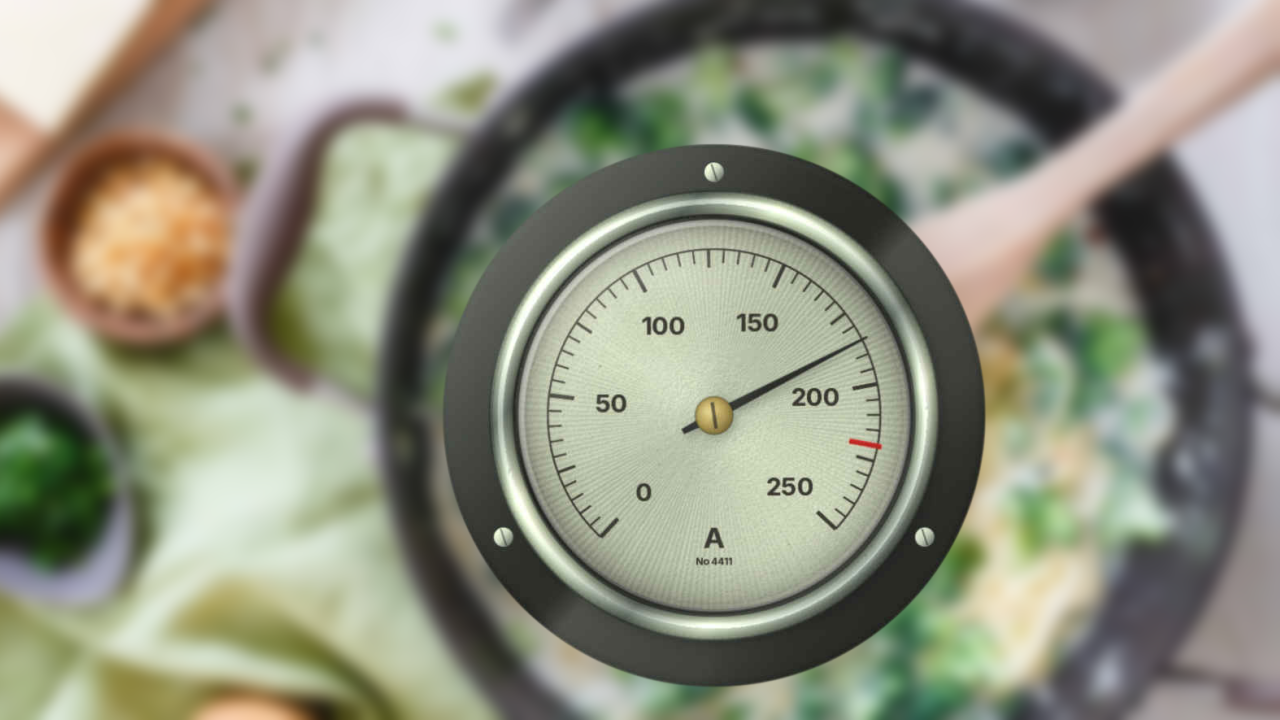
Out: 185 A
